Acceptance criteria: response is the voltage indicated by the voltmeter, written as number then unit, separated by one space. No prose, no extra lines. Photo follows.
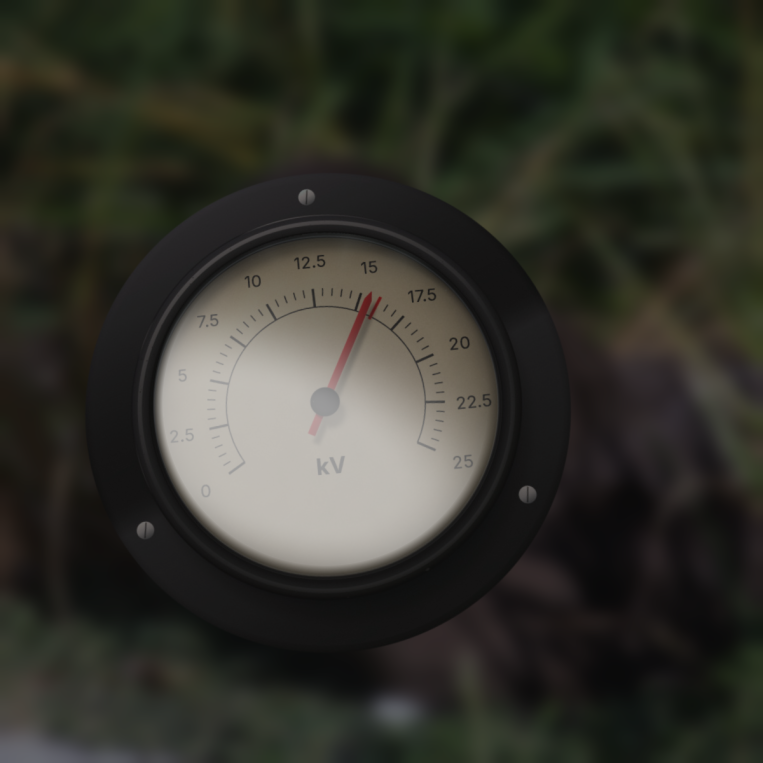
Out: 15.5 kV
